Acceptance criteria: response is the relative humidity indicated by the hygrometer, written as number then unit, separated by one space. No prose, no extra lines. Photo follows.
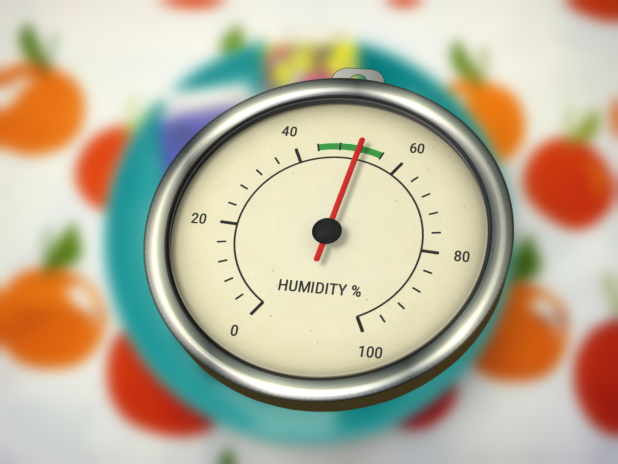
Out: 52 %
